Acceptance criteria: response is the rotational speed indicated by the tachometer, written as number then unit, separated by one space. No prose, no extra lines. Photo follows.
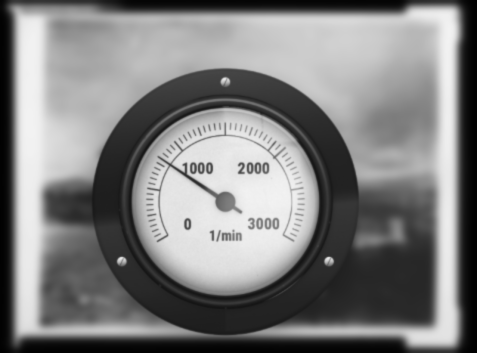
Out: 800 rpm
